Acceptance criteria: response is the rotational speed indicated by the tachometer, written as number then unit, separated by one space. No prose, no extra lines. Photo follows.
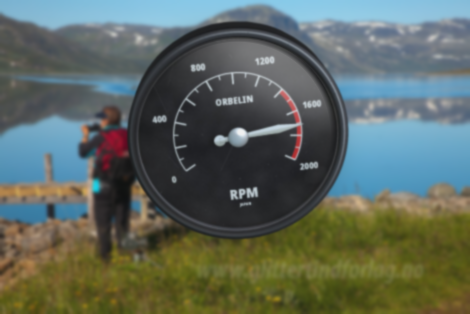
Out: 1700 rpm
